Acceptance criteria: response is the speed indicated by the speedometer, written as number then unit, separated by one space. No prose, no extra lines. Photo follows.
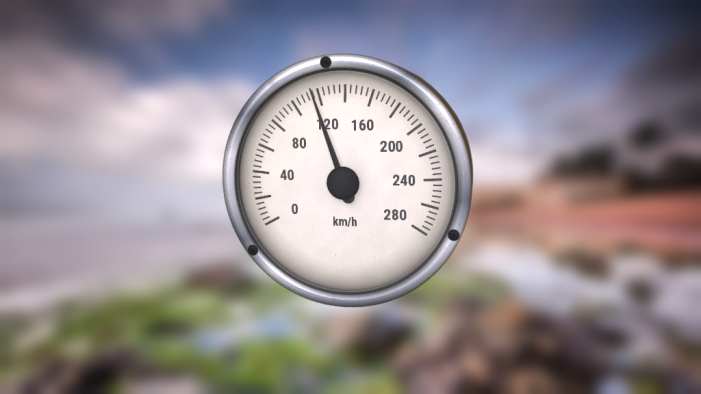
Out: 116 km/h
